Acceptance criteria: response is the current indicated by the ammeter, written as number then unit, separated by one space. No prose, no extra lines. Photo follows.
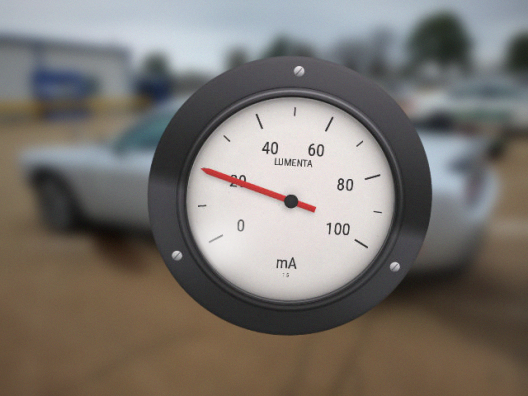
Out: 20 mA
